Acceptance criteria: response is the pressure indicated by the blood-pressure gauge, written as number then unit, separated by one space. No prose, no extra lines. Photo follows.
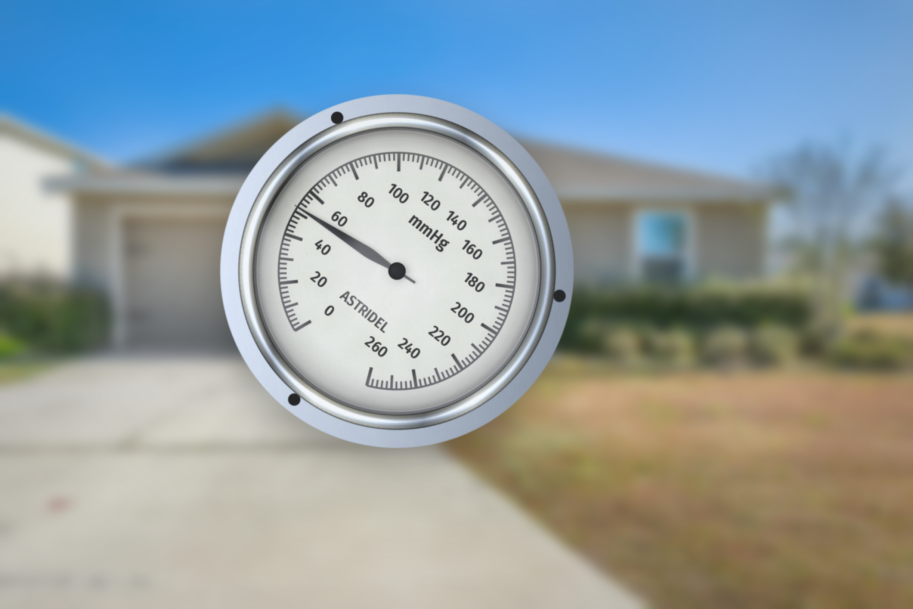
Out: 52 mmHg
